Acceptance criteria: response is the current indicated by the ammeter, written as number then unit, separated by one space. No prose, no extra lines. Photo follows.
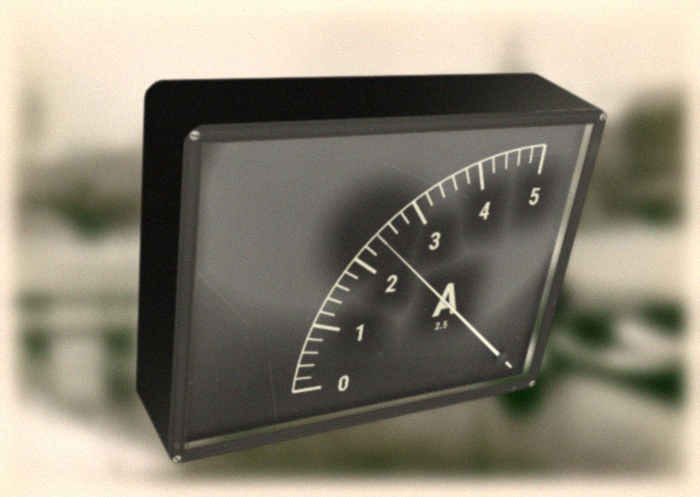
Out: 2.4 A
